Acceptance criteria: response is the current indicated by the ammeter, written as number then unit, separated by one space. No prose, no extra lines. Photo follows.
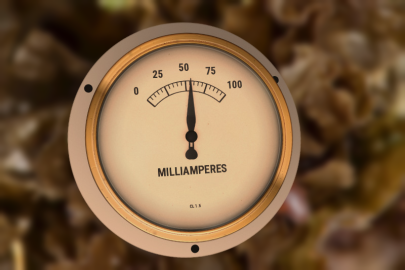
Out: 55 mA
